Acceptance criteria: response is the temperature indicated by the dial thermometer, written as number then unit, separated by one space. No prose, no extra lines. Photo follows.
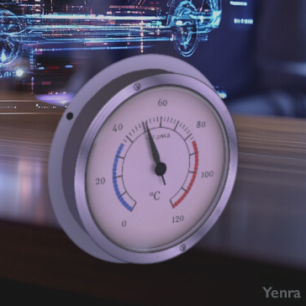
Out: 50 °C
